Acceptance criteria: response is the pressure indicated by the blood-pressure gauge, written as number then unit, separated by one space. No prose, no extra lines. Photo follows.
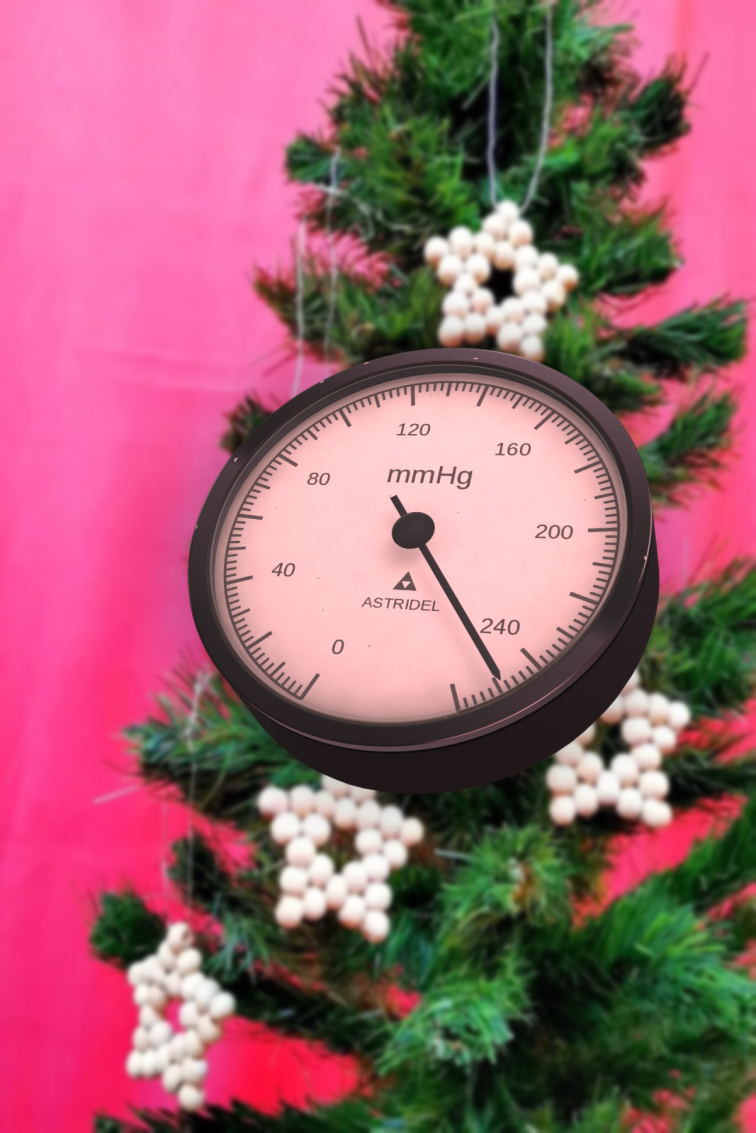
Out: 249 mmHg
